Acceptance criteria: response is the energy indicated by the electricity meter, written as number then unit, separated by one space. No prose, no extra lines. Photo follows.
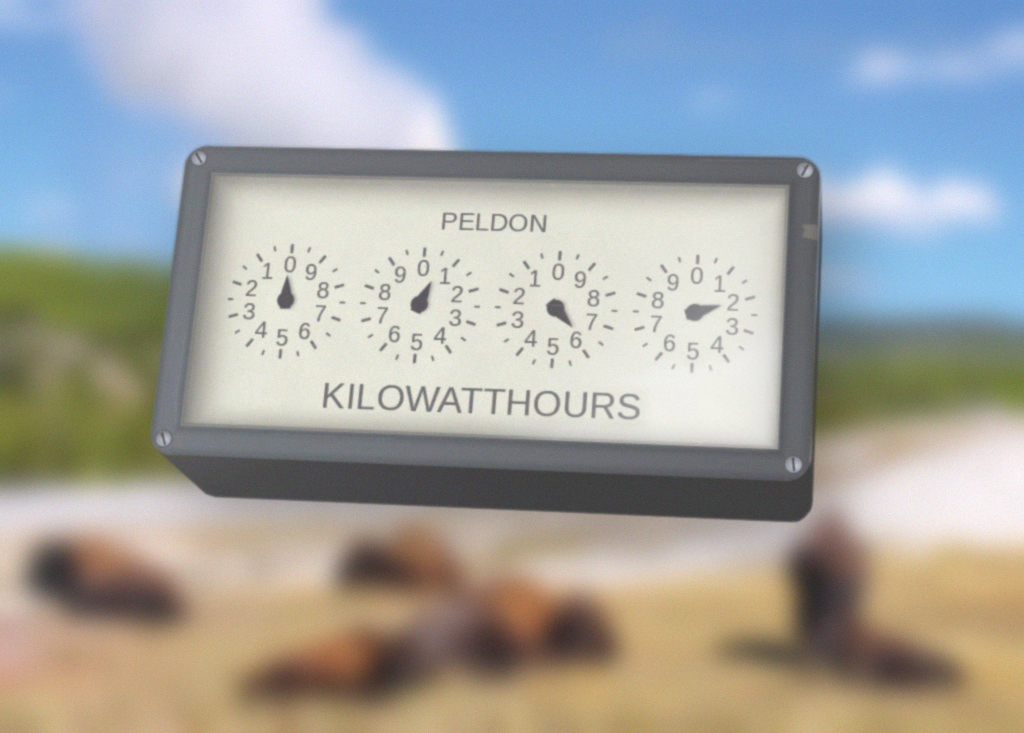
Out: 62 kWh
